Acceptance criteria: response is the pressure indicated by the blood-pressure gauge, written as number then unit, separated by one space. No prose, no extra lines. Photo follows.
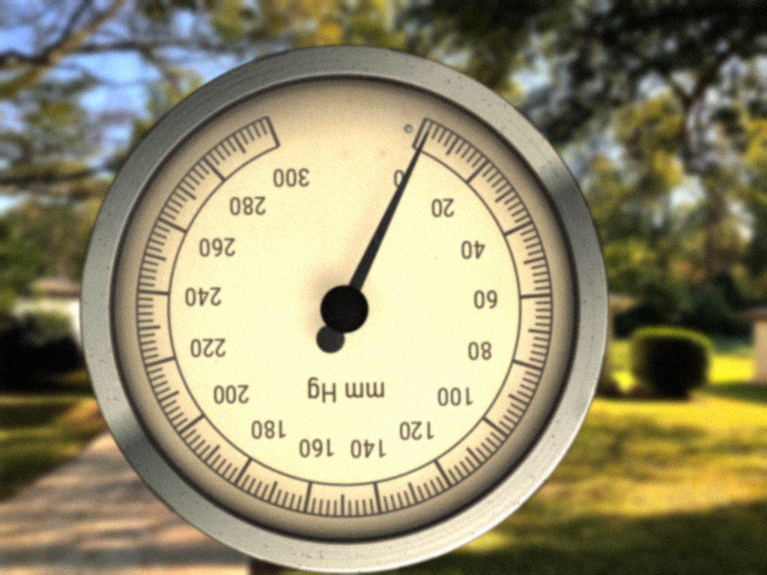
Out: 2 mmHg
